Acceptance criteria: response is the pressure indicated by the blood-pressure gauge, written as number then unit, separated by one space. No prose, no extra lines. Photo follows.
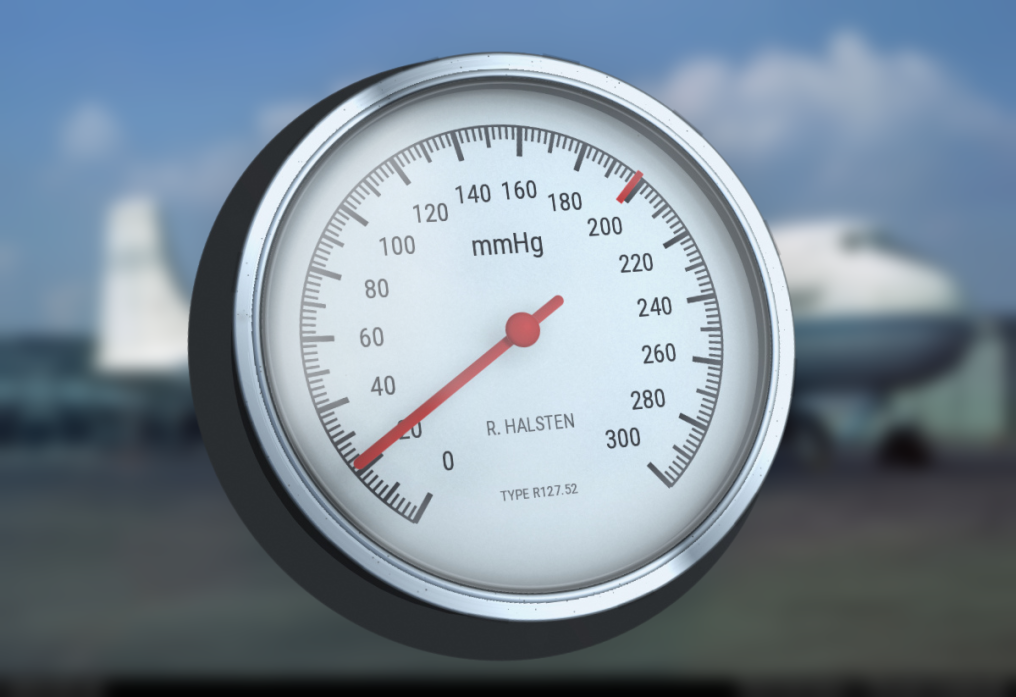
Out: 22 mmHg
